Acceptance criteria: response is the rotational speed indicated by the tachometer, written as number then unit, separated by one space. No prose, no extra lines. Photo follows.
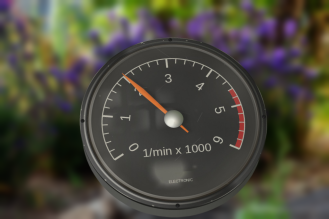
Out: 2000 rpm
